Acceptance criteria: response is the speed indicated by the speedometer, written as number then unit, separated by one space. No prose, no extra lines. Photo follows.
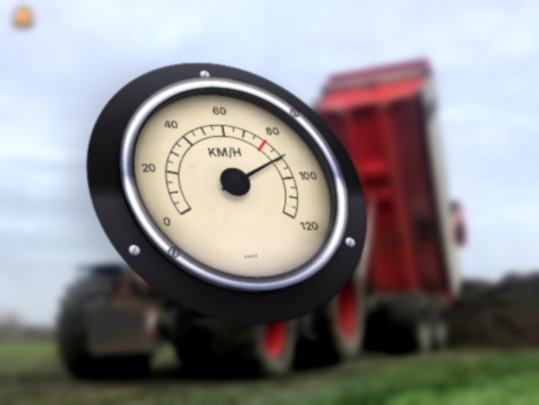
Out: 90 km/h
